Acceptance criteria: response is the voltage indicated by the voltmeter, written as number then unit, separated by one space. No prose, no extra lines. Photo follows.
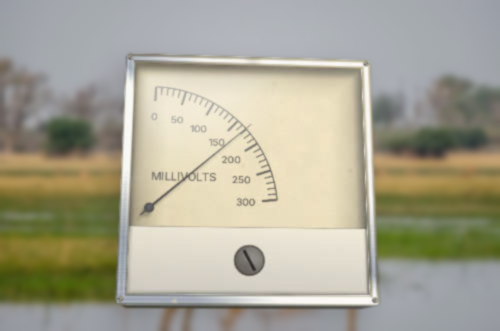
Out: 170 mV
